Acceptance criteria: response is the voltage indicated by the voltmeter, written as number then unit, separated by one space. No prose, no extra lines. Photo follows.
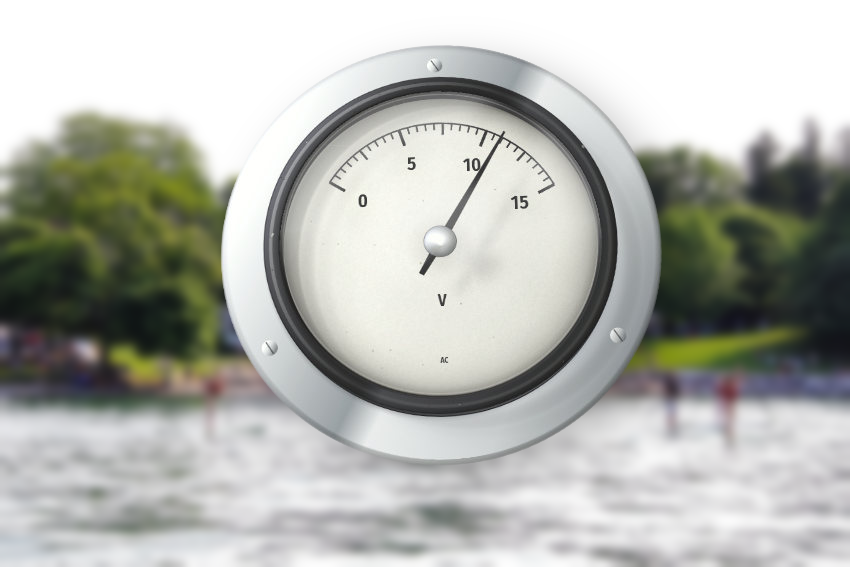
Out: 11 V
